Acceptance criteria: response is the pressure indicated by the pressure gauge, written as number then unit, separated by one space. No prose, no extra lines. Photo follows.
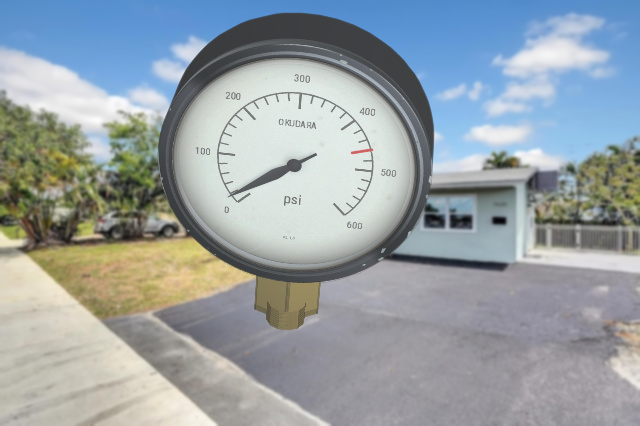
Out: 20 psi
